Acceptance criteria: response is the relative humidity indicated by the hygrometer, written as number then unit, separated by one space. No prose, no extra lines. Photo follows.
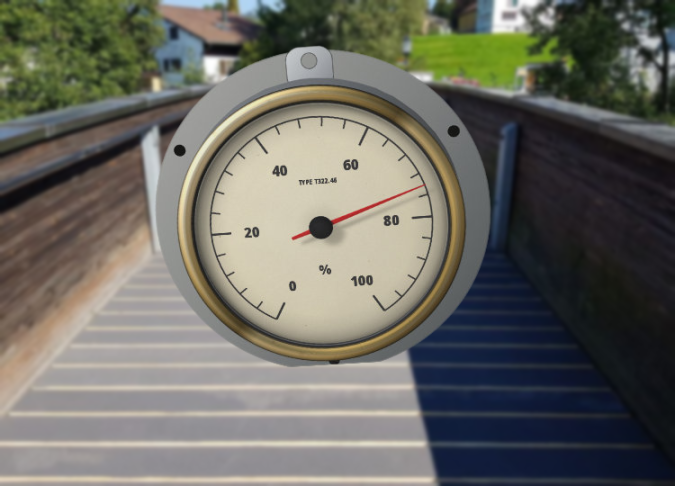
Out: 74 %
